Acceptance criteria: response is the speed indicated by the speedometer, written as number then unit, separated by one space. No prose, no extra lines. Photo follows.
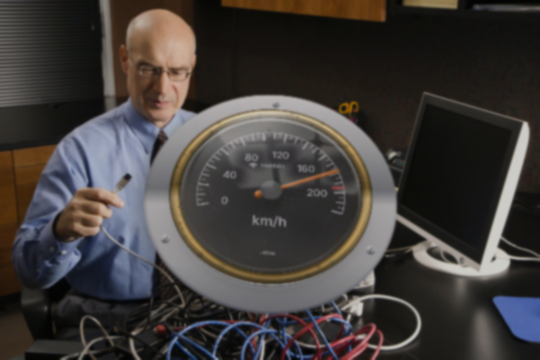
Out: 180 km/h
